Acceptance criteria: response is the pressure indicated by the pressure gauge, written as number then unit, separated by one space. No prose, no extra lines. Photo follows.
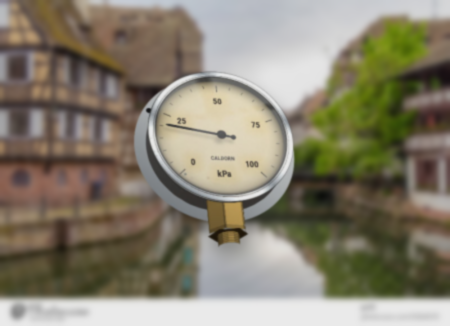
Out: 20 kPa
